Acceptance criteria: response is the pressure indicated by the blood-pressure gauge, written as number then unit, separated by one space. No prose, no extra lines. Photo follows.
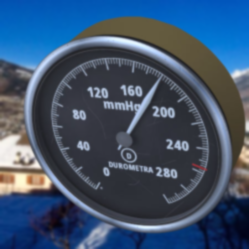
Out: 180 mmHg
